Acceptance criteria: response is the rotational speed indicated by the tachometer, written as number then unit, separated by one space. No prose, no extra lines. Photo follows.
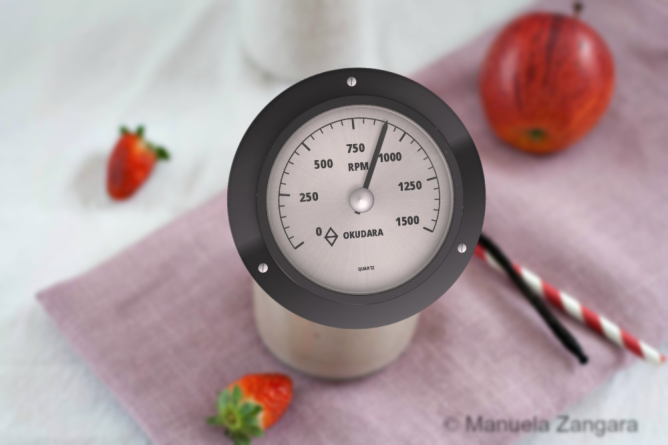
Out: 900 rpm
